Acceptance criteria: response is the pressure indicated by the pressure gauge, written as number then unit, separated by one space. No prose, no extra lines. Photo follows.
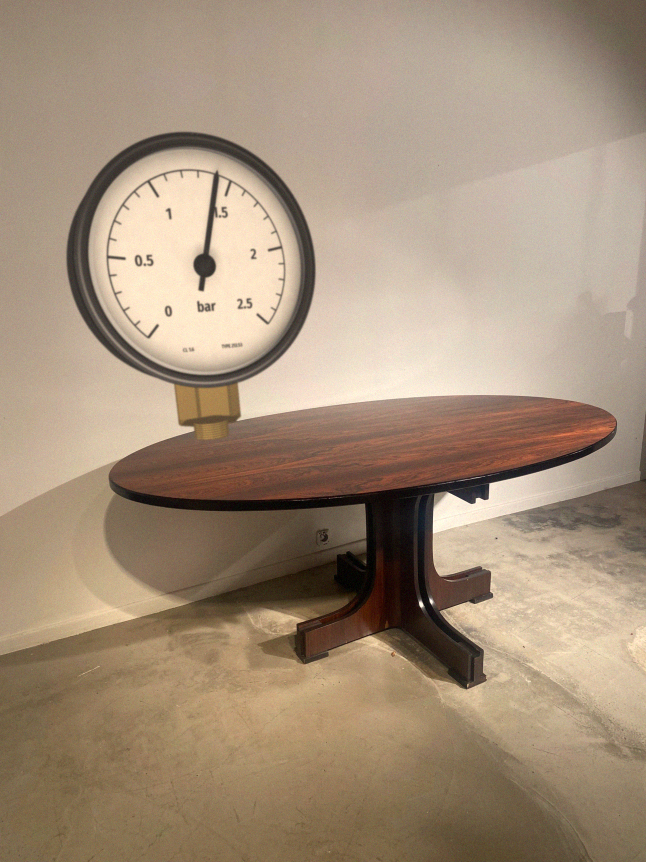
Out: 1.4 bar
